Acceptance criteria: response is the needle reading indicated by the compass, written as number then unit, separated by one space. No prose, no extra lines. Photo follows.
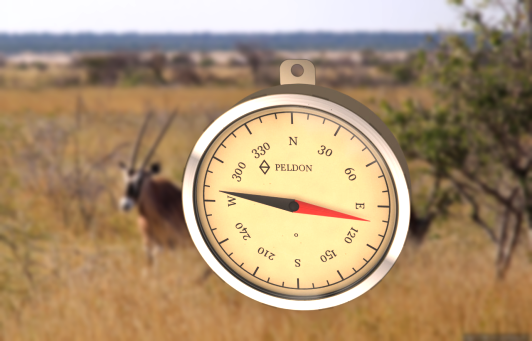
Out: 100 °
